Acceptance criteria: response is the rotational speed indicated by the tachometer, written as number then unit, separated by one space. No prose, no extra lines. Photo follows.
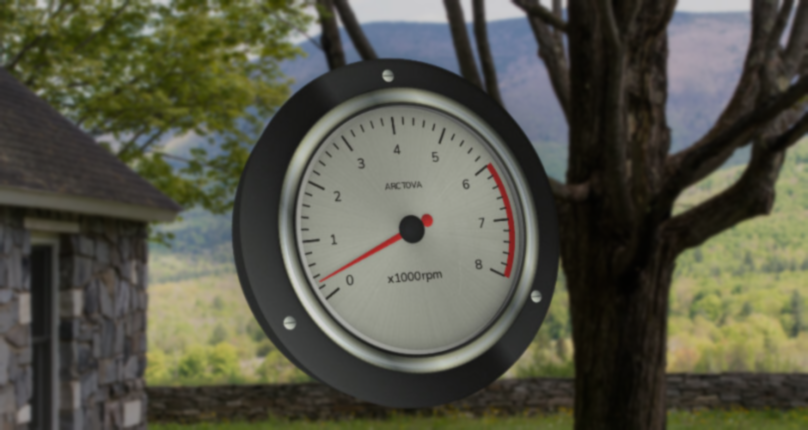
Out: 300 rpm
